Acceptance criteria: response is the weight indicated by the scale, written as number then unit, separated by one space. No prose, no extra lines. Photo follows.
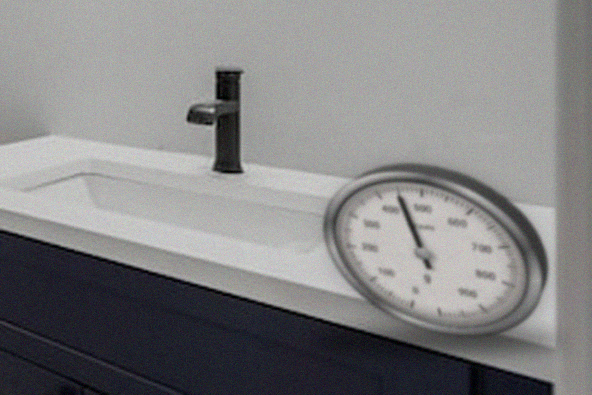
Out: 450 g
